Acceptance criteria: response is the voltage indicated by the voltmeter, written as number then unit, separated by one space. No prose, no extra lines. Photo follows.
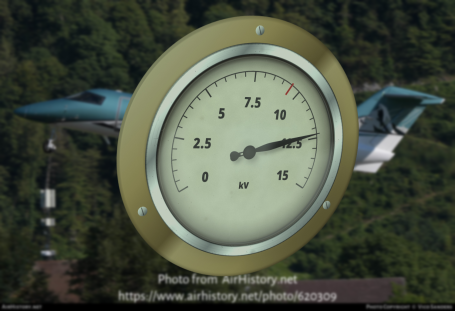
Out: 12.25 kV
